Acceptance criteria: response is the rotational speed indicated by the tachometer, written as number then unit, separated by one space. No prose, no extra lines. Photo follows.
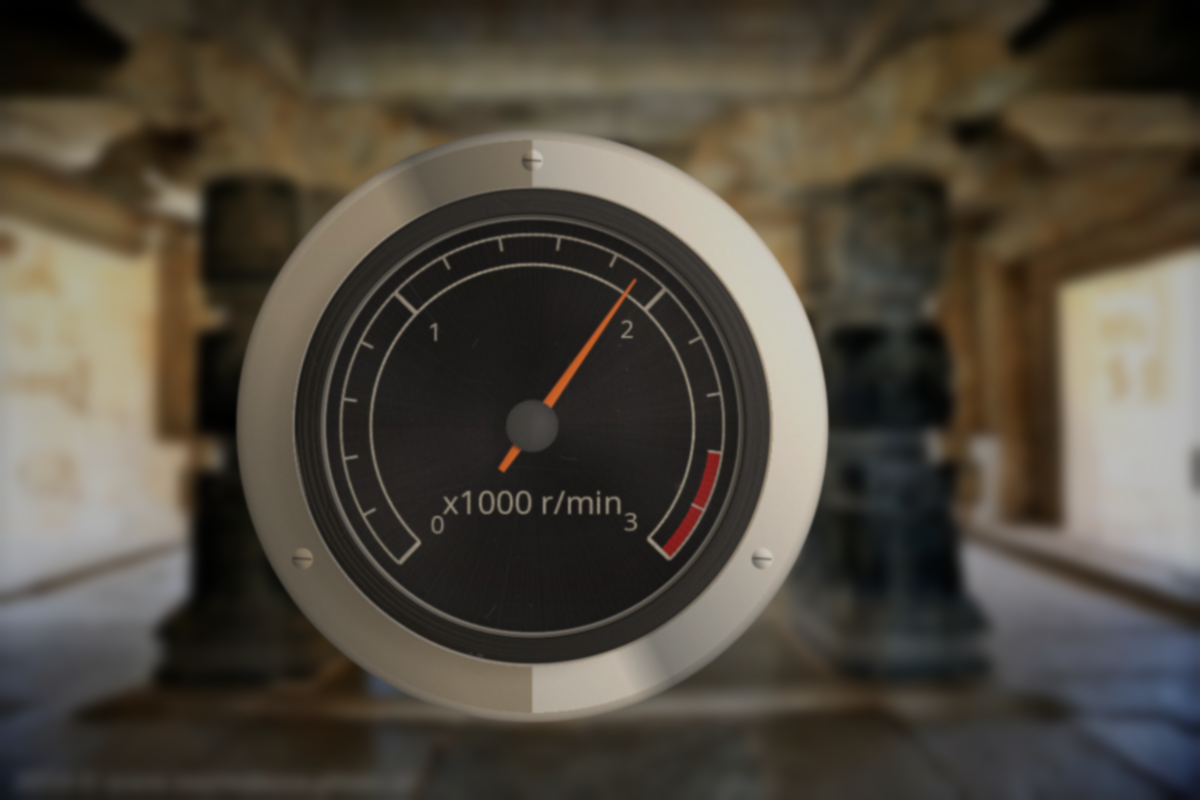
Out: 1900 rpm
